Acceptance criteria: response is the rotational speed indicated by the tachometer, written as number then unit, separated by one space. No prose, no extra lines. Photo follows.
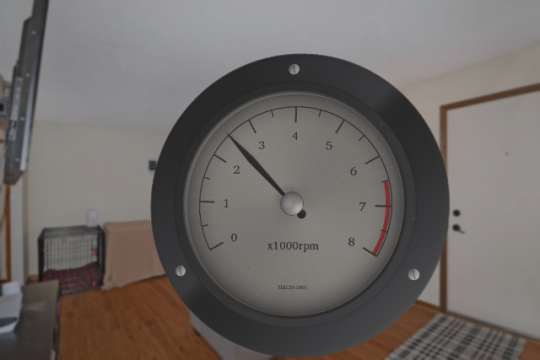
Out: 2500 rpm
